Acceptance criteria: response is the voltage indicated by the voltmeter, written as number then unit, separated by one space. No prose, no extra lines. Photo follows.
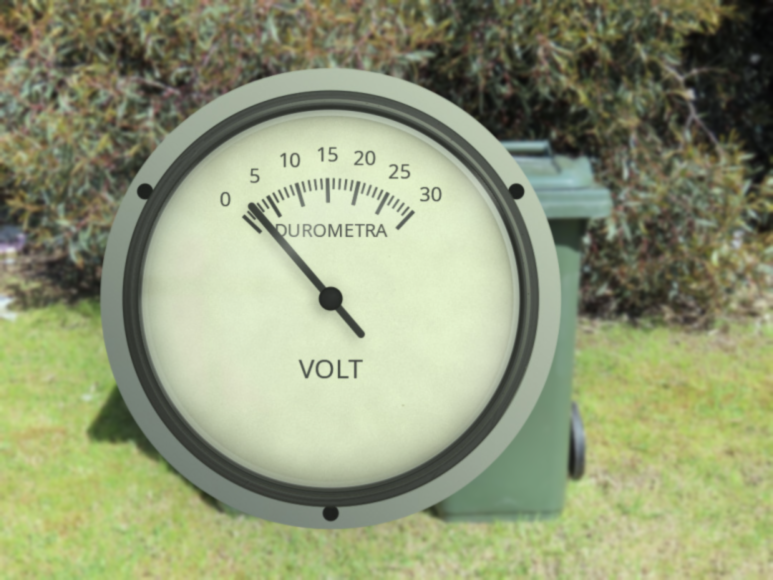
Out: 2 V
